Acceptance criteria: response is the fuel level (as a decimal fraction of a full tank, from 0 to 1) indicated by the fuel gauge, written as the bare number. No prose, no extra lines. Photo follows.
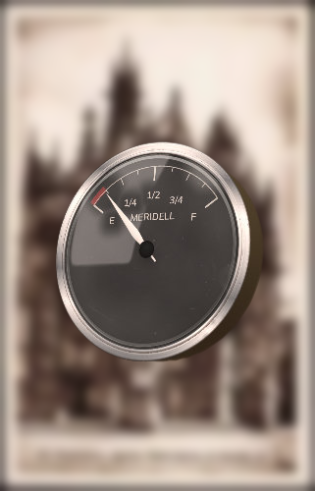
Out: 0.125
